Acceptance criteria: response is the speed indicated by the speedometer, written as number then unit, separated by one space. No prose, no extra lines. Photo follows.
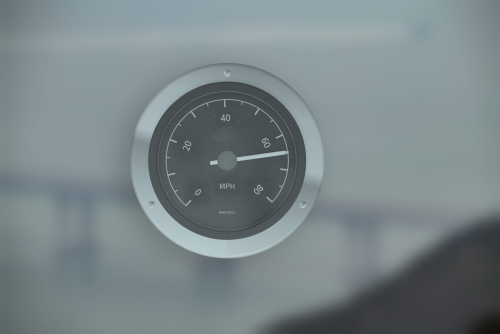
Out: 65 mph
